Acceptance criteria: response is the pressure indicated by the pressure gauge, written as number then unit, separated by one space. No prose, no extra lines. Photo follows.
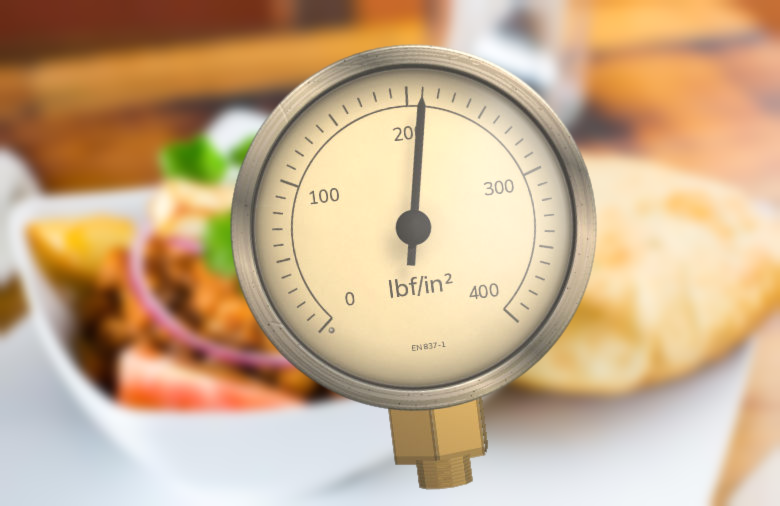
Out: 210 psi
